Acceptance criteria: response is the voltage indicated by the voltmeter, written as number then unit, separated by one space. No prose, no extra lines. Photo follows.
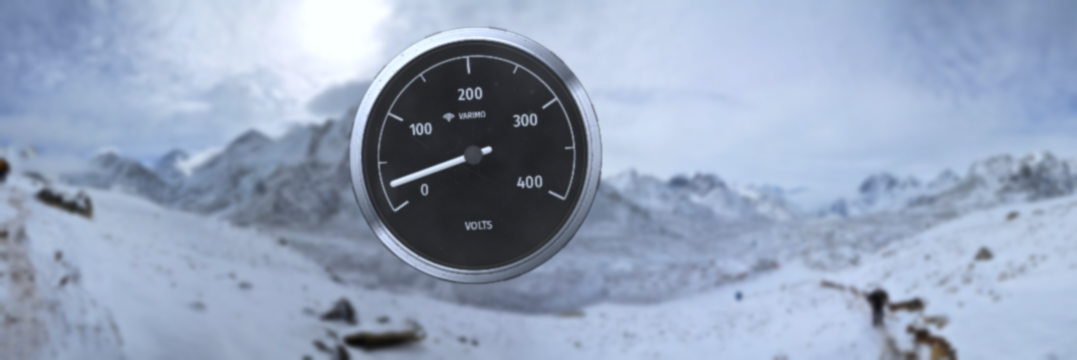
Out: 25 V
